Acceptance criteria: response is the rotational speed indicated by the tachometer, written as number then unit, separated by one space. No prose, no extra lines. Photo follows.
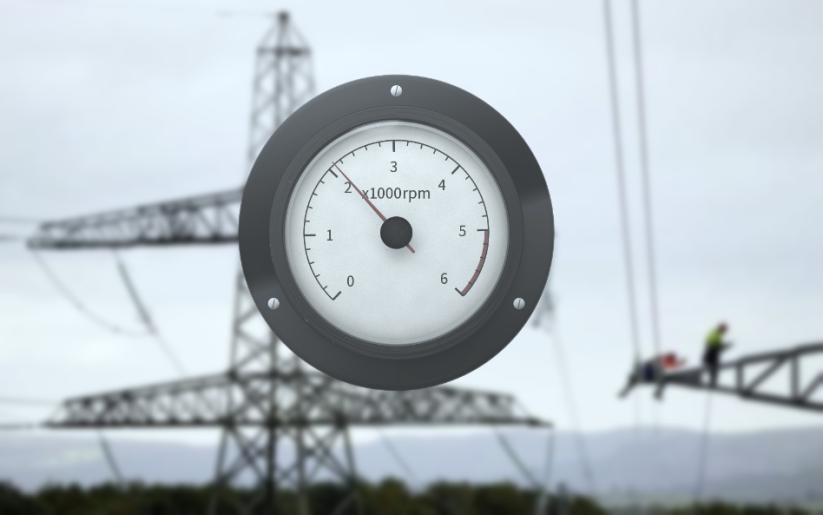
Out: 2100 rpm
